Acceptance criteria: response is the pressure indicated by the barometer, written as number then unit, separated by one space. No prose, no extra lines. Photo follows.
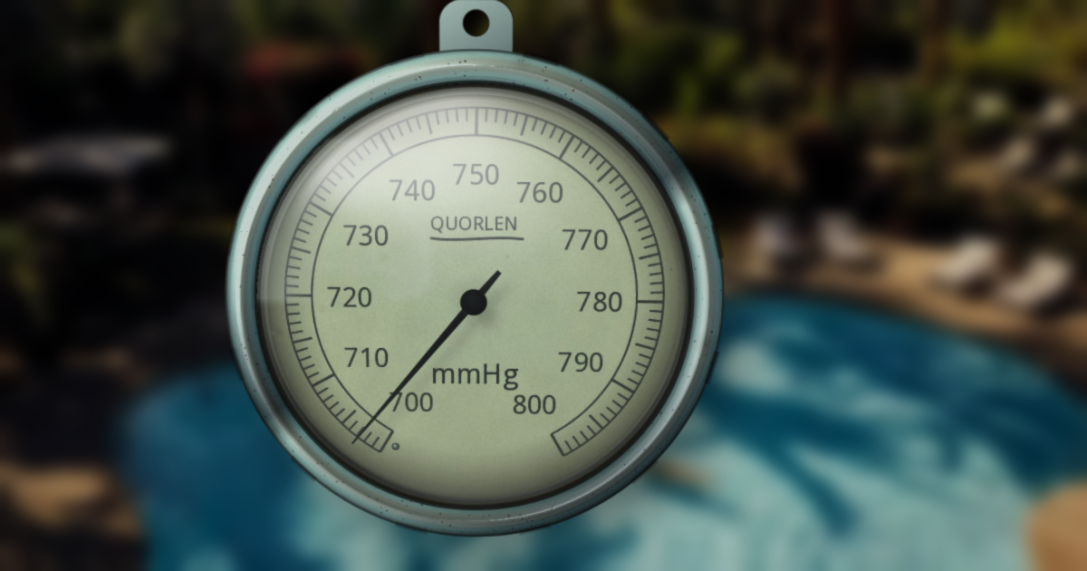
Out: 703 mmHg
